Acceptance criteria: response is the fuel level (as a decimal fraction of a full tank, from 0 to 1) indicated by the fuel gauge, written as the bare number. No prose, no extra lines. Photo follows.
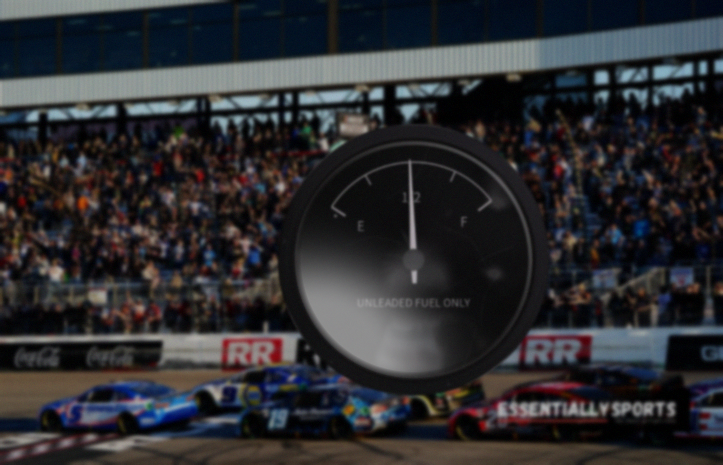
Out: 0.5
